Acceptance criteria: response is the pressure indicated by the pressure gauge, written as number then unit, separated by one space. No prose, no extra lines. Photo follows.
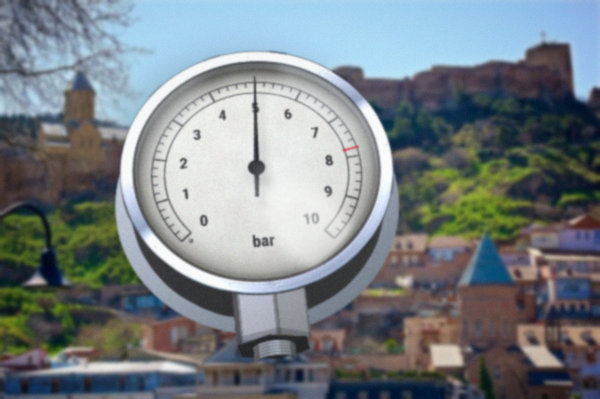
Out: 5 bar
